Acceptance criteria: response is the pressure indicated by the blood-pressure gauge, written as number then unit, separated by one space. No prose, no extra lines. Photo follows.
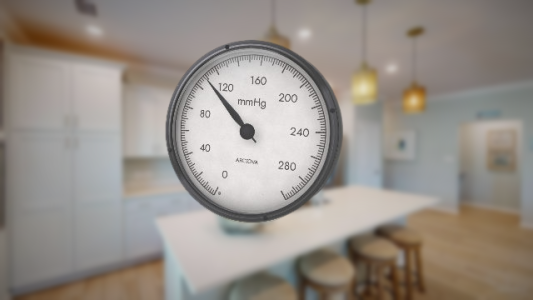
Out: 110 mmHg
